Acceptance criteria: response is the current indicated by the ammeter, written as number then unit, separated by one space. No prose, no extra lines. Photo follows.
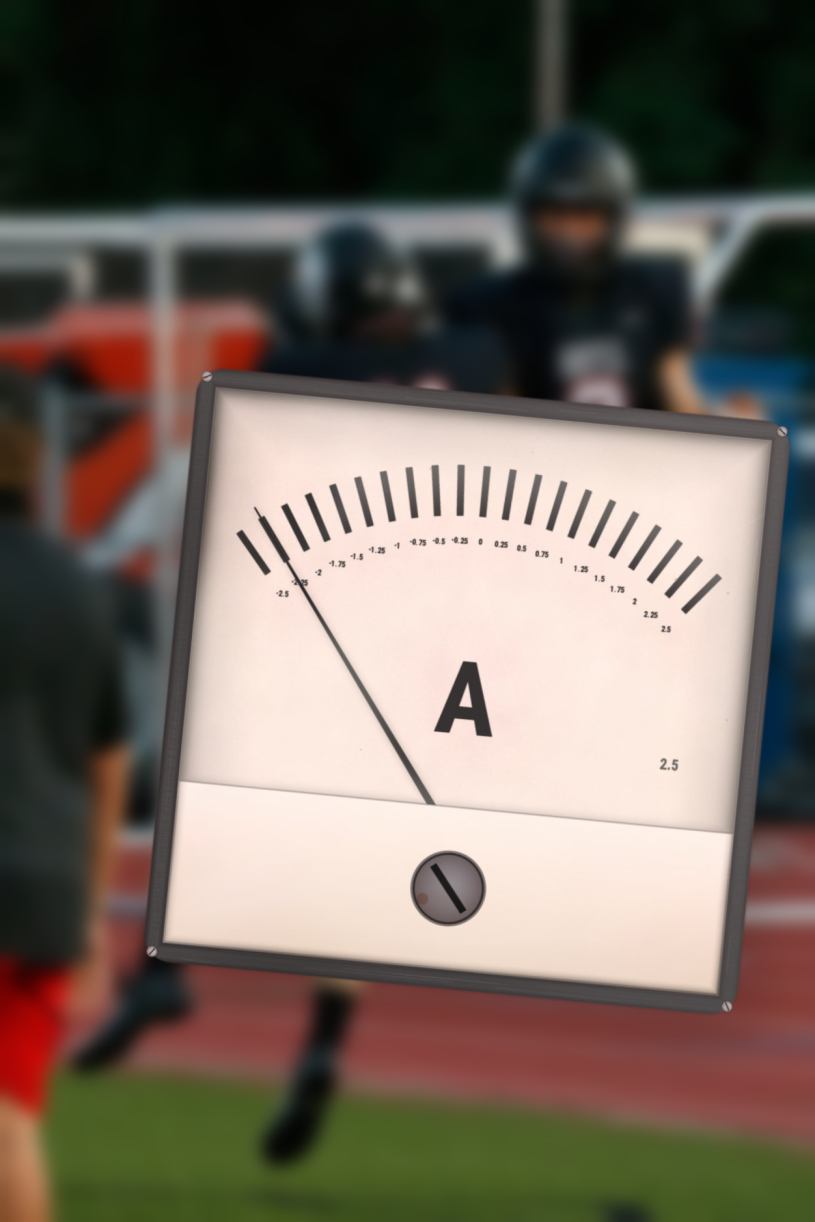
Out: -2.25 A
